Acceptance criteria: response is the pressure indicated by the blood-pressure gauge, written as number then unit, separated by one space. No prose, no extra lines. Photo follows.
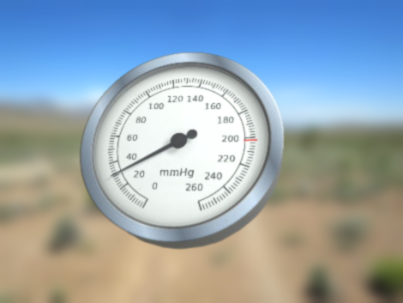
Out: 30 mmHg
